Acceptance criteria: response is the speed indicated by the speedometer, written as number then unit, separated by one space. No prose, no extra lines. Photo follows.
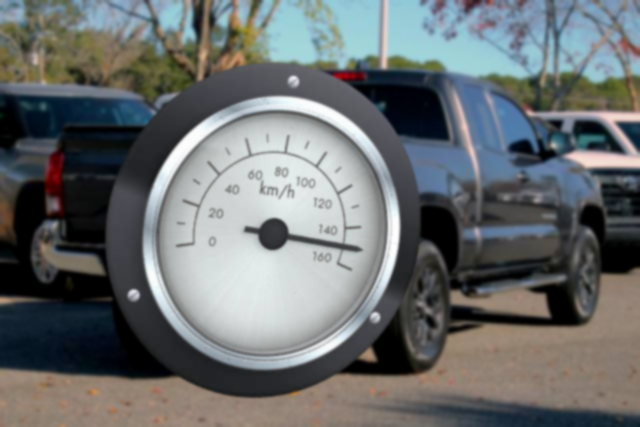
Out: 150 km/h
